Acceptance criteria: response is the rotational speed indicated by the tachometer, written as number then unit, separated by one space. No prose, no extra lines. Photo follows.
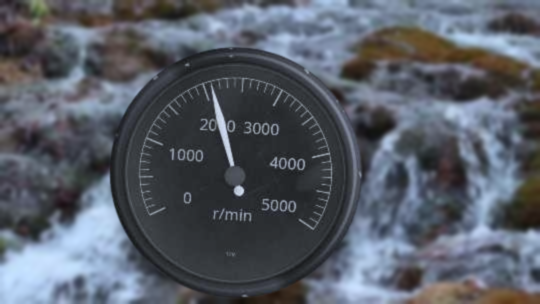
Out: 2100 rpm
